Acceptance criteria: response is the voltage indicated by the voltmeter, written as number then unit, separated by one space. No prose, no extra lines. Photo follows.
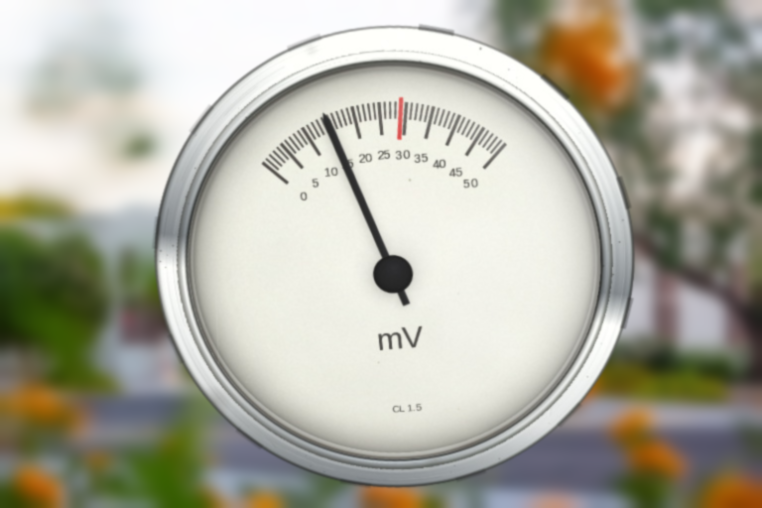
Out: 15 mV
